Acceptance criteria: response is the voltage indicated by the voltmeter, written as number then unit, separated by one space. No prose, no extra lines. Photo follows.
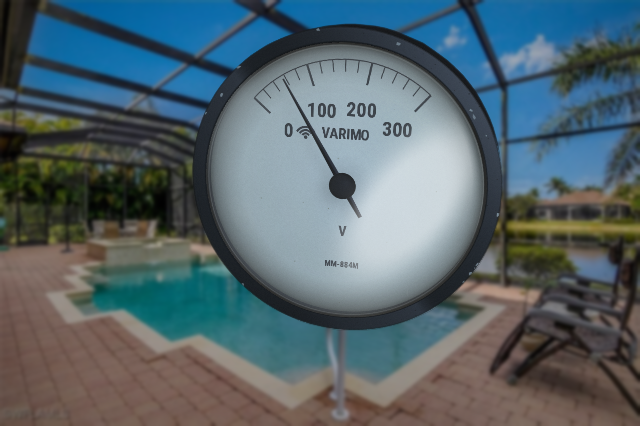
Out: 60 V
